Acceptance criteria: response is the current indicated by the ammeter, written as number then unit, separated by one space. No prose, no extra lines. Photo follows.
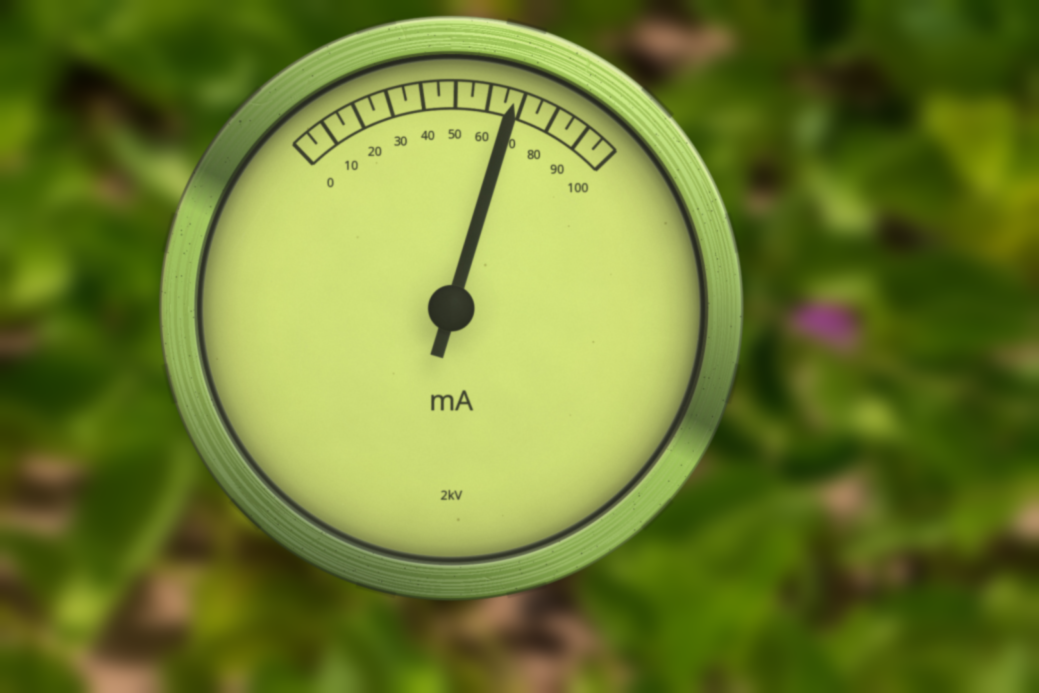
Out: 67.5 mA
